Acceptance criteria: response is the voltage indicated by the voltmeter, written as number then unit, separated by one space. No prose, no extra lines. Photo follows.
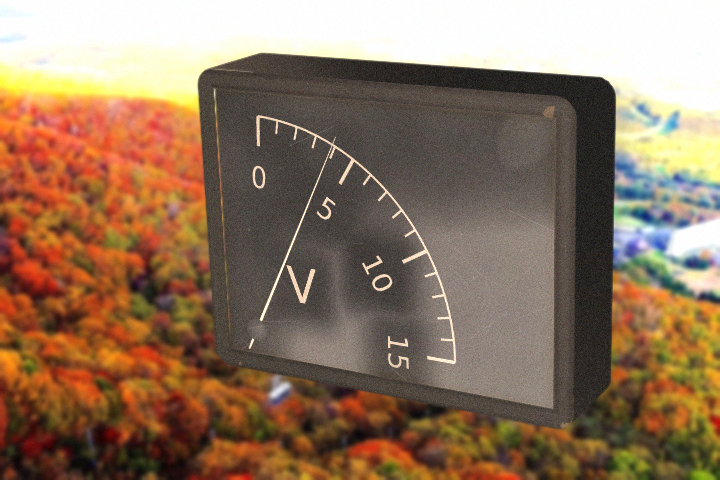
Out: 4 V
